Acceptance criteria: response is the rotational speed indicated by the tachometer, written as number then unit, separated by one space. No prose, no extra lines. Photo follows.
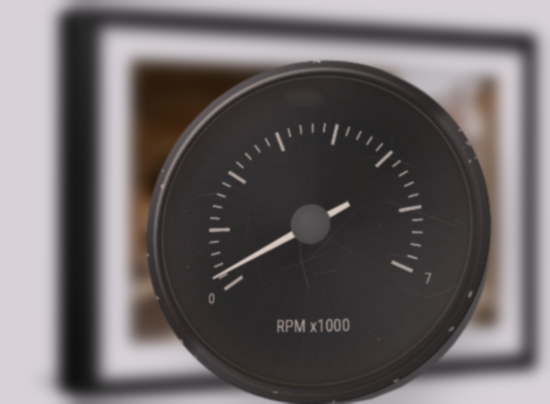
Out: 200 rpm
